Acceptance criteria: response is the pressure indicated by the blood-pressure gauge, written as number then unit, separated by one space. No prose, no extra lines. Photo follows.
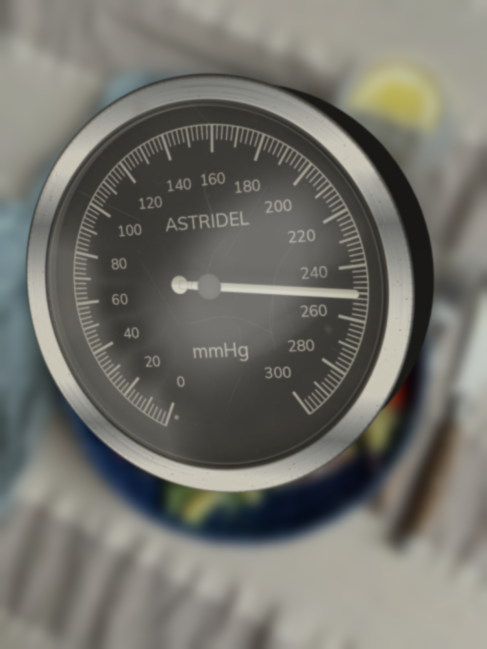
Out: 250 mmHg
